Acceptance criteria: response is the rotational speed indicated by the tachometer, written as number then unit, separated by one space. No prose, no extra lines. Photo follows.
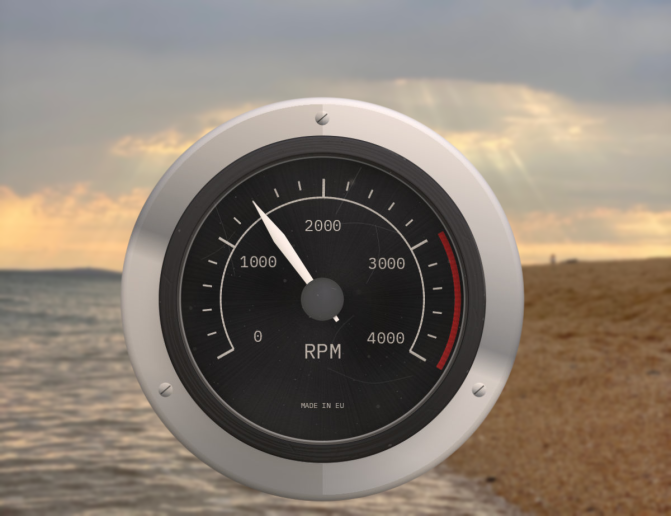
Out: 1400 rpm
